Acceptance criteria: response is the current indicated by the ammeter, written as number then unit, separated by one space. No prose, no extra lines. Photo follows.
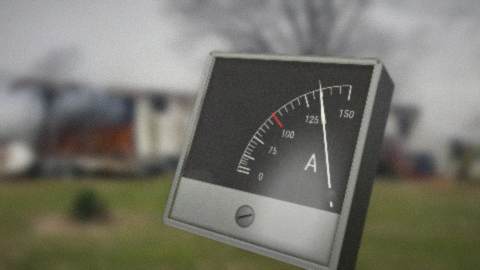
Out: 135 A
